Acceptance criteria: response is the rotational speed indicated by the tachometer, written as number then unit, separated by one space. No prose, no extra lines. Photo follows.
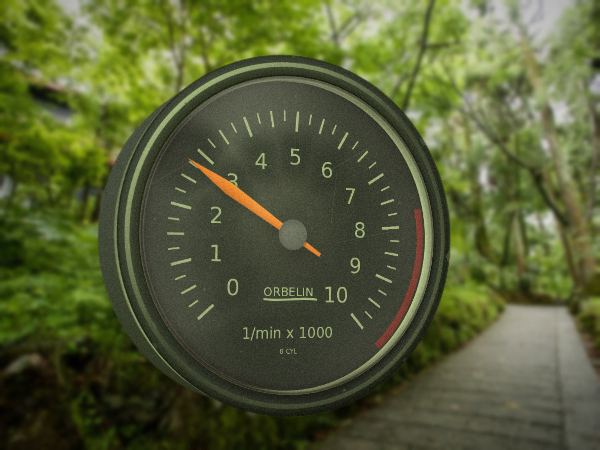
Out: 2750 rpm
